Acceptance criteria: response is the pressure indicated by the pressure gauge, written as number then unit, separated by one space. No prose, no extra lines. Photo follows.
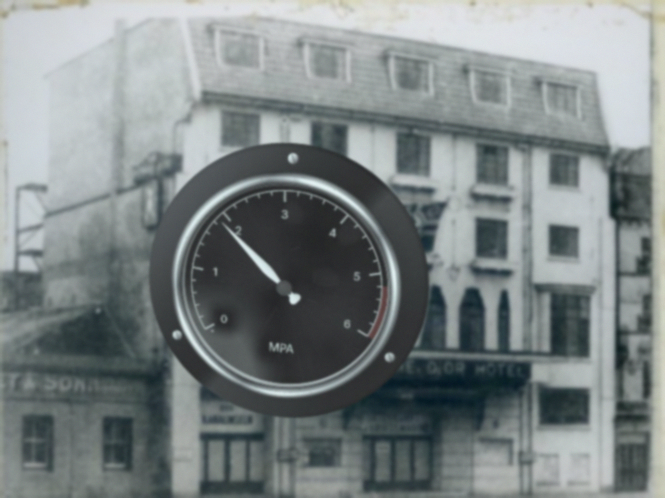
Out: 1.9 MPa
